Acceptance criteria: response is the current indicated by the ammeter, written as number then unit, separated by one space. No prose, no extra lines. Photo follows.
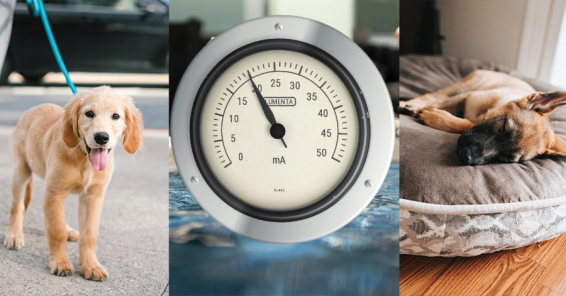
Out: 20 mA
